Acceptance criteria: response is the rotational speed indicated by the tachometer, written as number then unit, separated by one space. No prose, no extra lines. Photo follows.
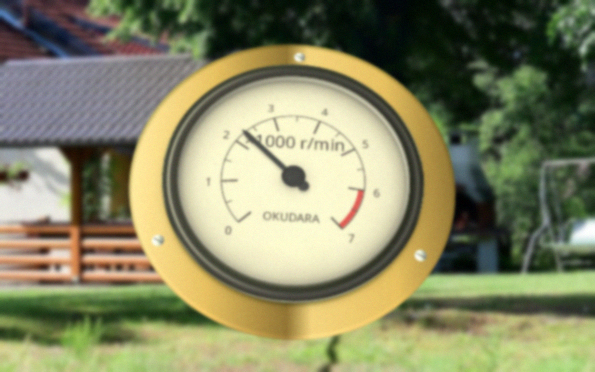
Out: 2250 rpm
